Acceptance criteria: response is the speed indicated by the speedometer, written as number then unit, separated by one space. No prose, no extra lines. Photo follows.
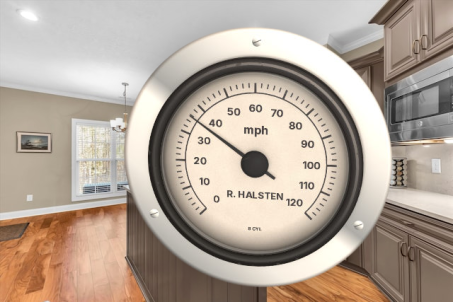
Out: 36 mph
